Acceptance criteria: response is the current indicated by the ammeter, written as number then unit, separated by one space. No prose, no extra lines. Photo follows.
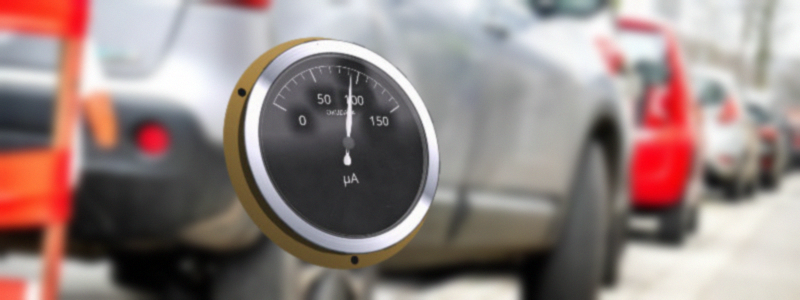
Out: 90 µA
